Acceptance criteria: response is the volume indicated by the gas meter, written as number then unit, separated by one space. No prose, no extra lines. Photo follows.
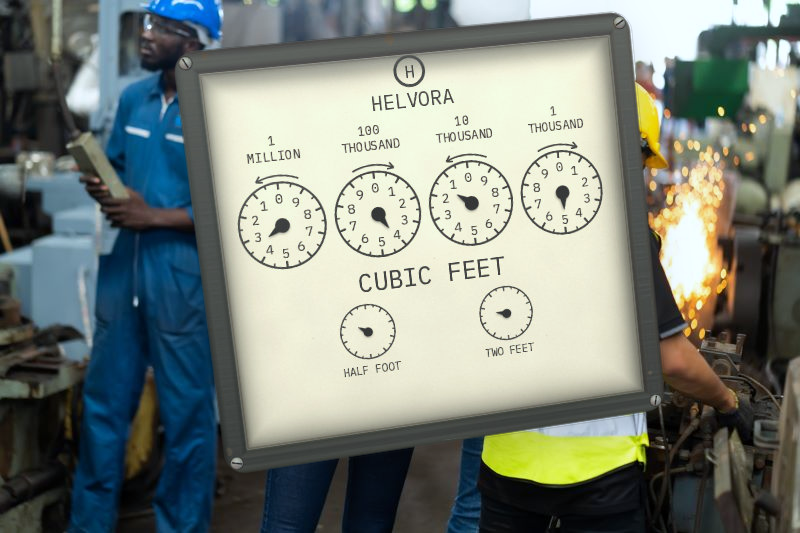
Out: 341500 ft³
